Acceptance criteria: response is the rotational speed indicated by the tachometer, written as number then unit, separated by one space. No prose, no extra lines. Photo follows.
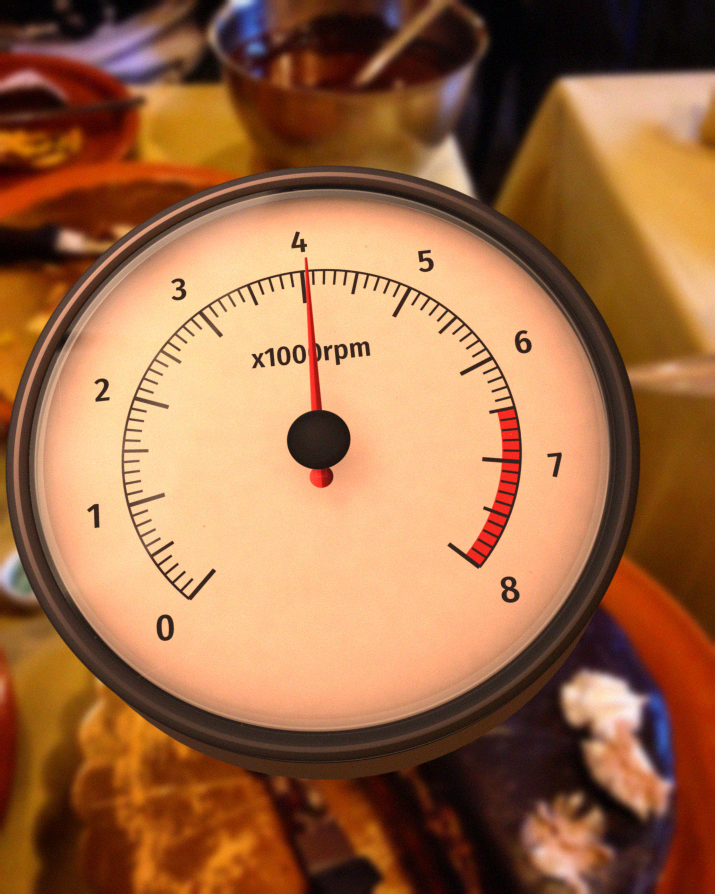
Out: 4050 rpm
